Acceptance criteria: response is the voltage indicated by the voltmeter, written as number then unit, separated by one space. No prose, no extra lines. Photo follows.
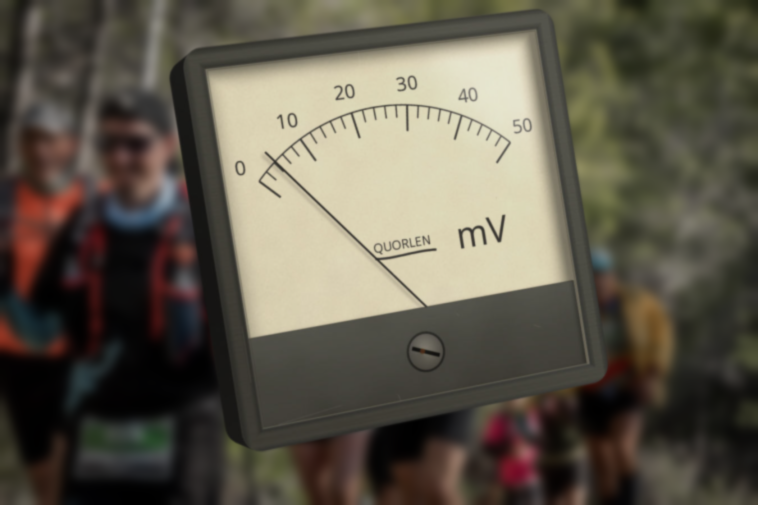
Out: 4 mV
